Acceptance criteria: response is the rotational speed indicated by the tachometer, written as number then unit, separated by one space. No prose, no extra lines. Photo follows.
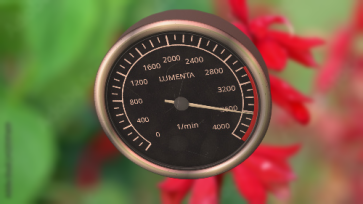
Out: 3600 rpm
